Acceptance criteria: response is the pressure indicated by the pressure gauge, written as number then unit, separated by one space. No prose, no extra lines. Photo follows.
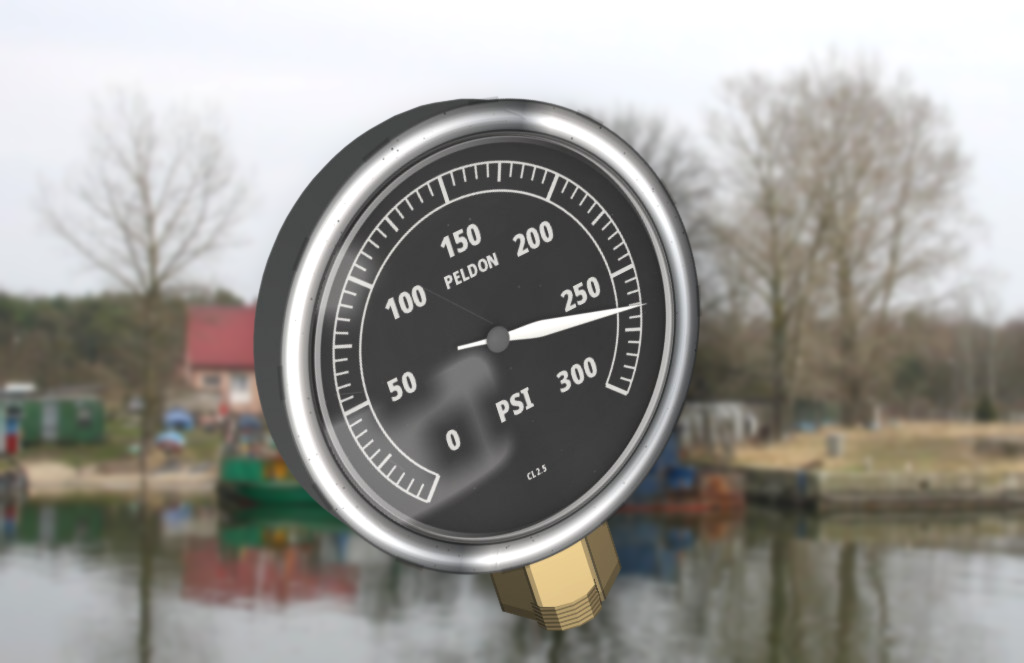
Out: 265 psi
